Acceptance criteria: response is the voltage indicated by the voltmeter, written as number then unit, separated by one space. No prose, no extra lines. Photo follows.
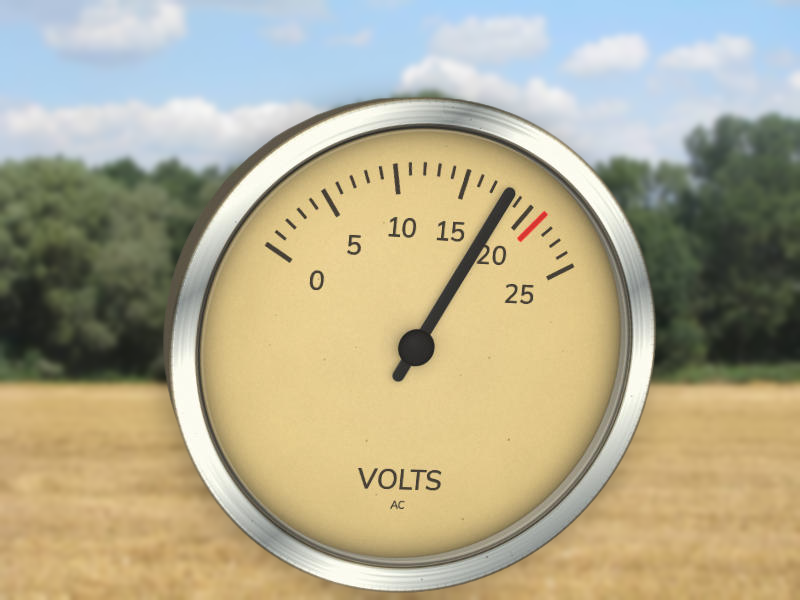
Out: 18 V
